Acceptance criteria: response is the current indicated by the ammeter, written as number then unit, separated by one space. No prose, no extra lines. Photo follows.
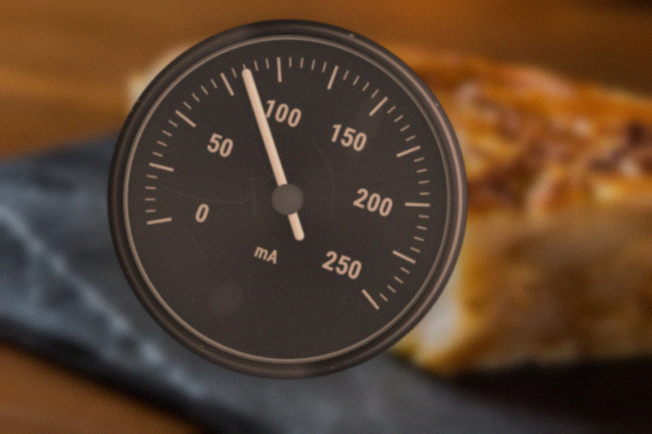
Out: 85 mA
